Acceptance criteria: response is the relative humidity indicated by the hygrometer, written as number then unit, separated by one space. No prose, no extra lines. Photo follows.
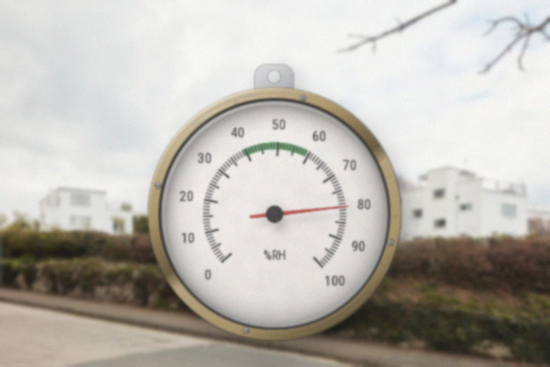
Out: 80 %
